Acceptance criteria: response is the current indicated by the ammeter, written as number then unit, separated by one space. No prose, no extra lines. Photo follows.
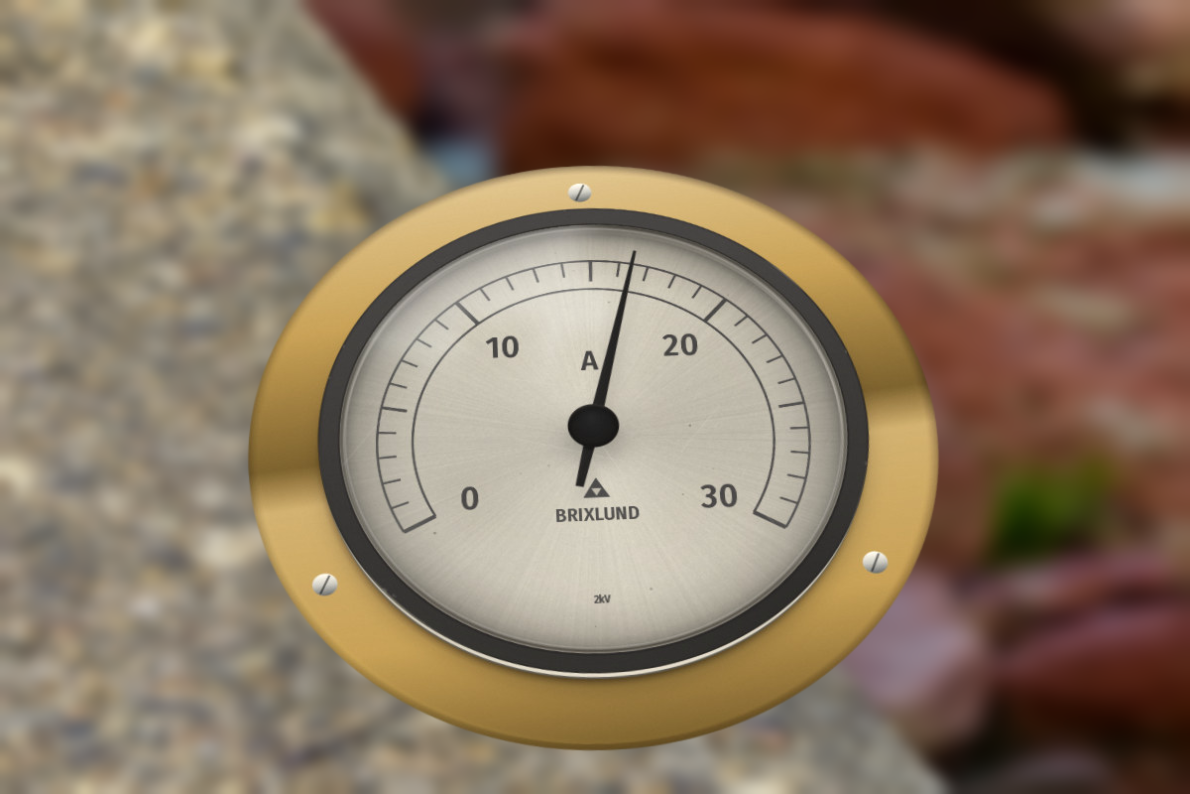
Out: 16.5 A
